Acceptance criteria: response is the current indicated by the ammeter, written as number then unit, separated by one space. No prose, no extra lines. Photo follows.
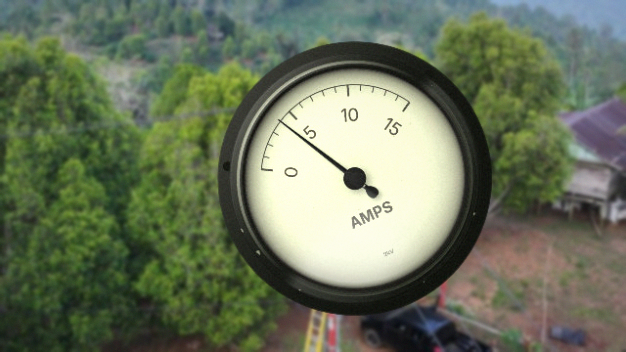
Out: 4 A
